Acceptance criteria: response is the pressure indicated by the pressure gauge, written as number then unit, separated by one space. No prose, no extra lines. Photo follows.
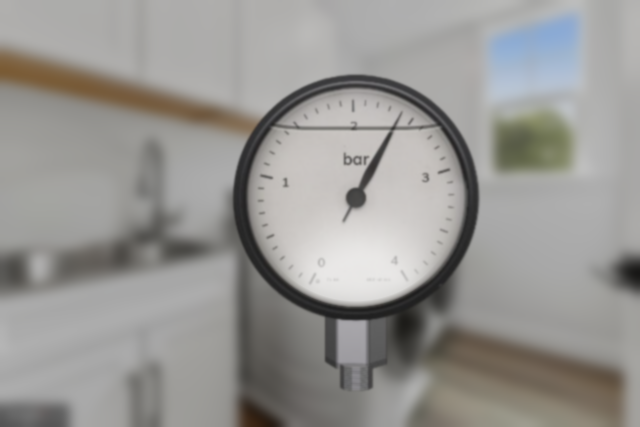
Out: 2.4 bar
